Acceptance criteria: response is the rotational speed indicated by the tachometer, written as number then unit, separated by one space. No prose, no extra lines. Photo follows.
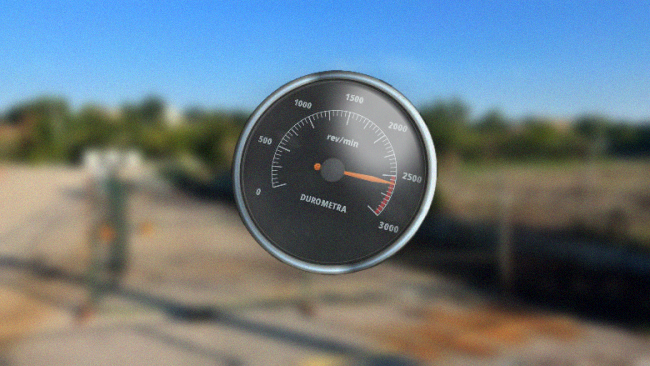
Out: 2600 rpm
